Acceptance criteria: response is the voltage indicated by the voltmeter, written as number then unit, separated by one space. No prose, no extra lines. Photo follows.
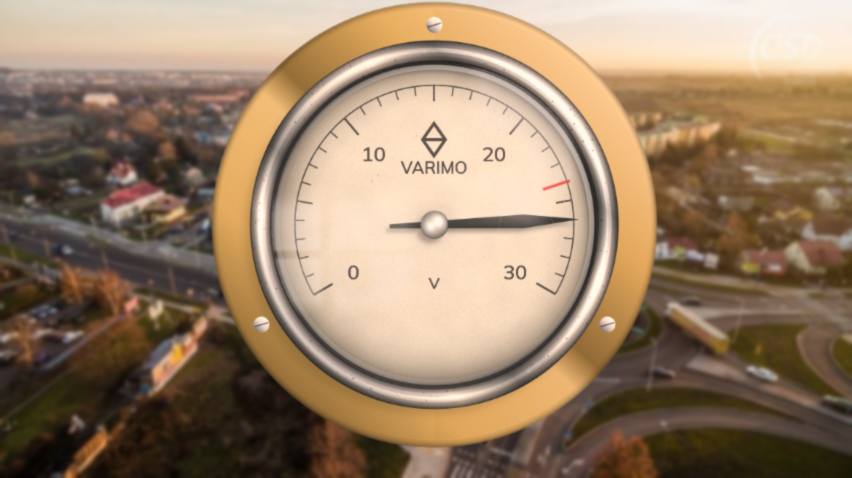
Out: 26 V
